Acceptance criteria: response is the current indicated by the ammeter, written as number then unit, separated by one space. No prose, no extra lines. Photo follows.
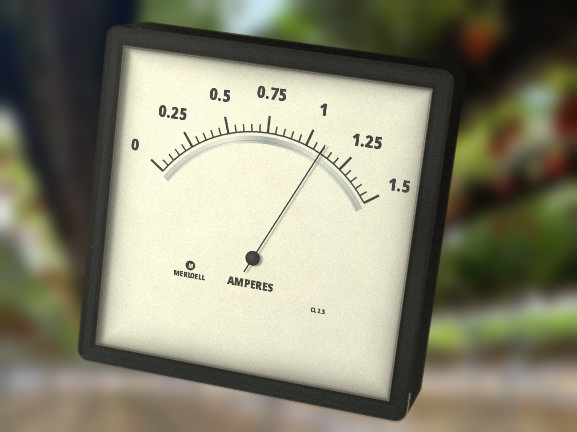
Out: 1.1 A
